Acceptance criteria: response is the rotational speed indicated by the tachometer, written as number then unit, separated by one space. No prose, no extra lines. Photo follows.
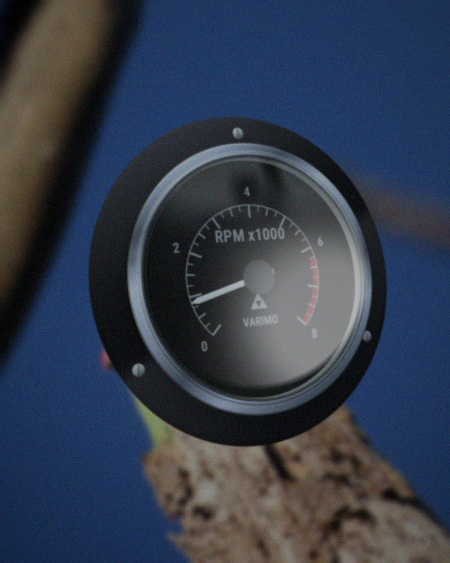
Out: 875 rpm
